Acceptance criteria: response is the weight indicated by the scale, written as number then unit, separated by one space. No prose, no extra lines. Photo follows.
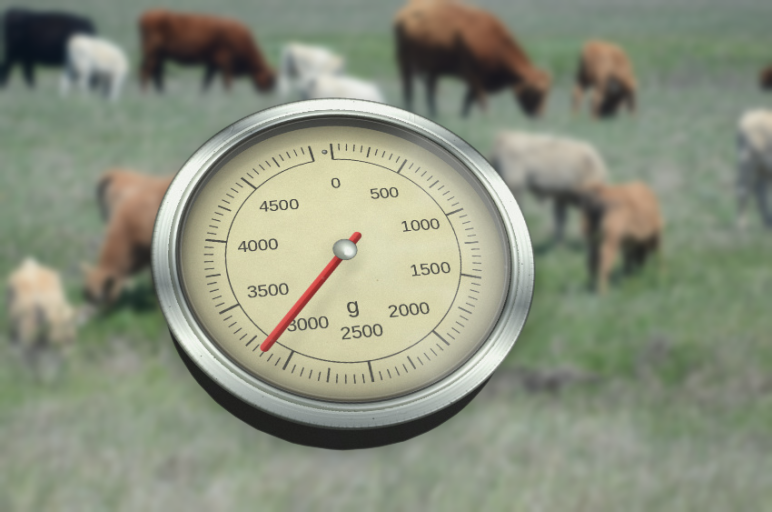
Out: 3150 g
